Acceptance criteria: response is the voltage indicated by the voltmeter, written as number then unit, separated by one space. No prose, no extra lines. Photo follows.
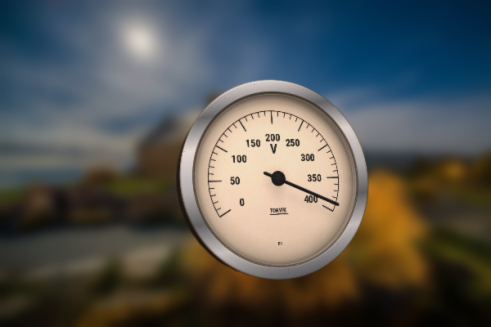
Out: 390 V
